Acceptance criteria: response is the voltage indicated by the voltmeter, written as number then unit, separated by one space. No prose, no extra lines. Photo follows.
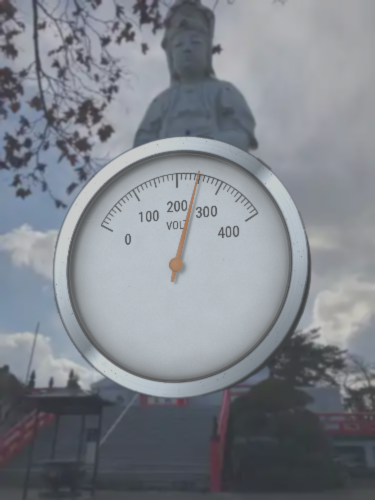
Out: 250 V
